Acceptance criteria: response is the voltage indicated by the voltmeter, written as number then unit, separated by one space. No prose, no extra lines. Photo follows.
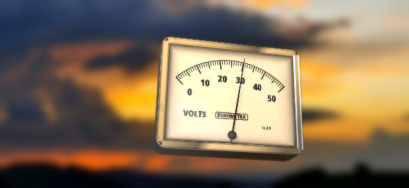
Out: 30 V
